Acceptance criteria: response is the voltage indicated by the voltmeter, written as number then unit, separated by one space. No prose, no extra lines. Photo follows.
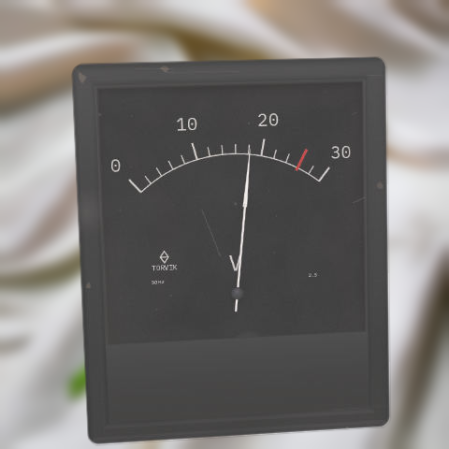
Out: 18 V
